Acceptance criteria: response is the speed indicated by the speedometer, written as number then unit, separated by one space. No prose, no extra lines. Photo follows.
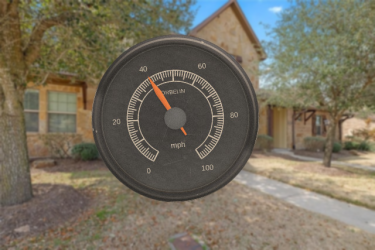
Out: 40 mph
